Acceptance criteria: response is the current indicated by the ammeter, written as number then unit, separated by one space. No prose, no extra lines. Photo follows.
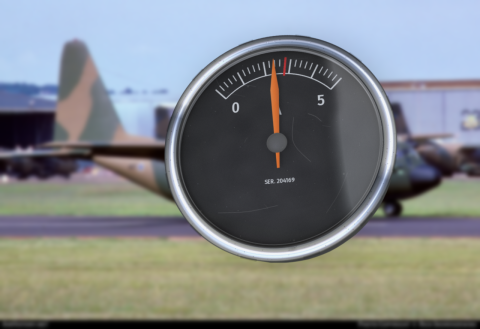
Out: 2.4 A
